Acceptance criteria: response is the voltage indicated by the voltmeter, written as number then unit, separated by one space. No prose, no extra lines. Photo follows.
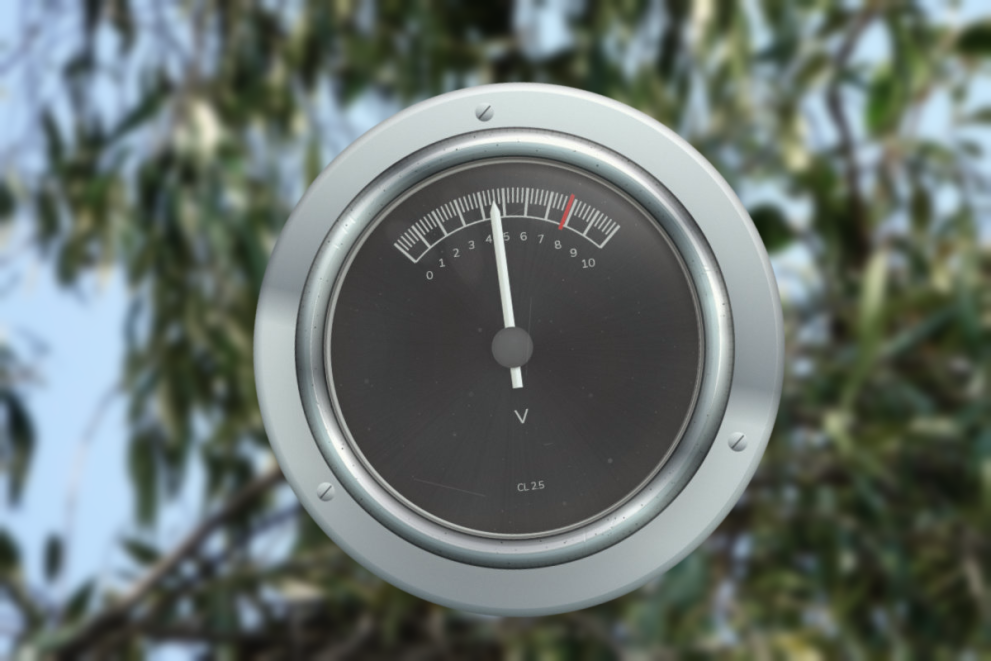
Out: 4.6 V
